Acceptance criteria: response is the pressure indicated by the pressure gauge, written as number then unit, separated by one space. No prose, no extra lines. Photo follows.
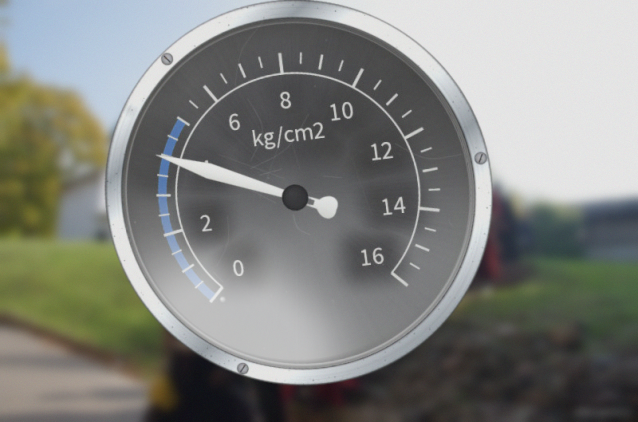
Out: 4 kg/cm²
